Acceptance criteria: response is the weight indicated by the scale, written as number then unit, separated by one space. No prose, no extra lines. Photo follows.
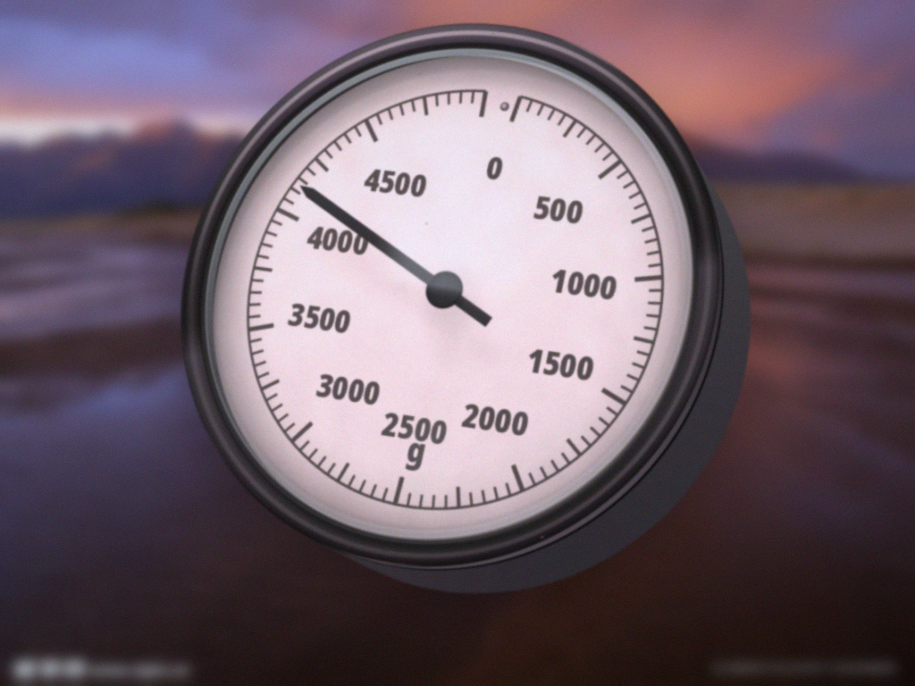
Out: 4125 g
